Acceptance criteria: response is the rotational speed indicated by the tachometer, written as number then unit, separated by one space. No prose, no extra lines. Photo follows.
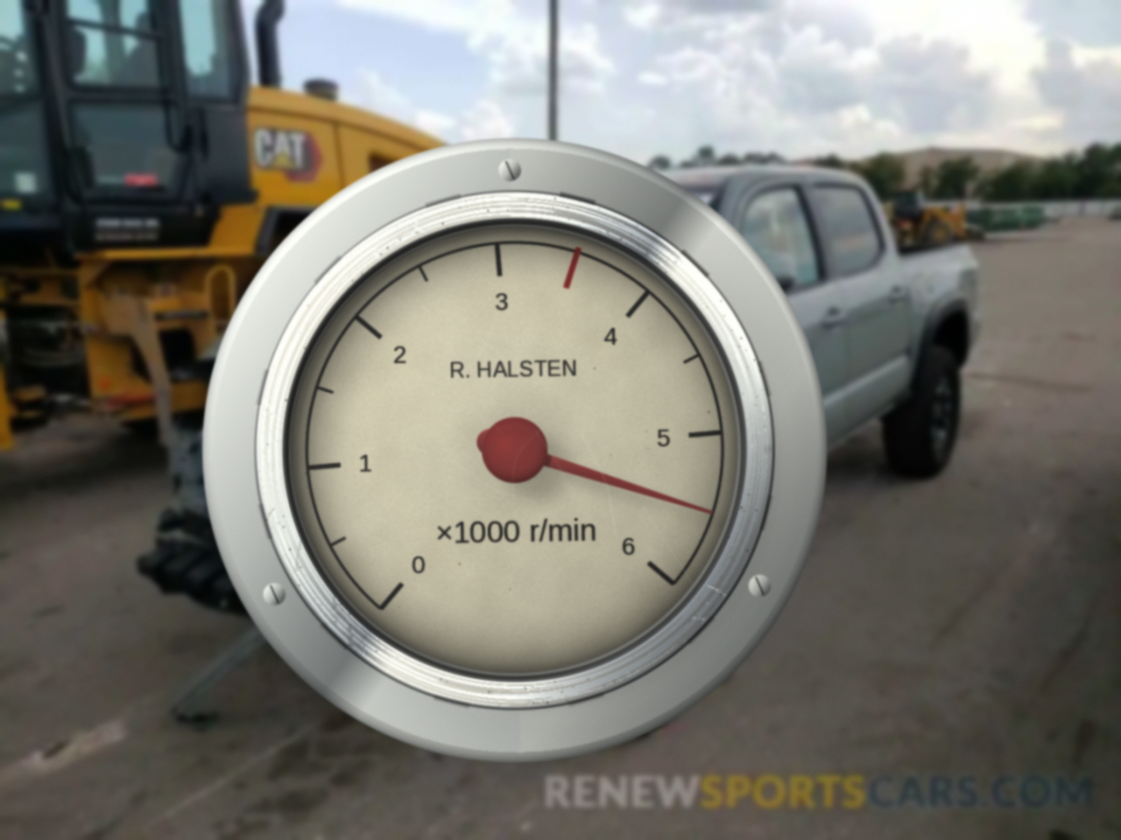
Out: 5500 rpm
